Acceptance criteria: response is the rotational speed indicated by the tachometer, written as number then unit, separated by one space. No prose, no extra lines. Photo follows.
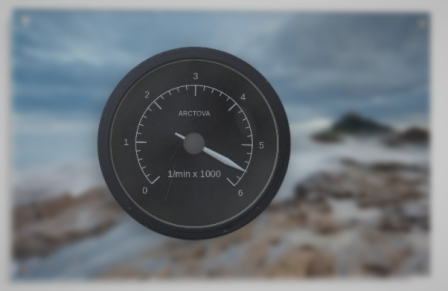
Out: 5600 rpm
